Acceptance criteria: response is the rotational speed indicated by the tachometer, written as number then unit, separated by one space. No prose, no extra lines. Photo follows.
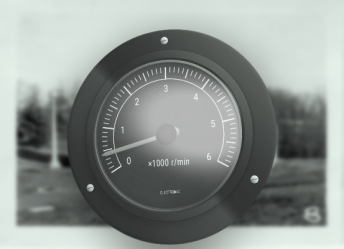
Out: 400 rpm
